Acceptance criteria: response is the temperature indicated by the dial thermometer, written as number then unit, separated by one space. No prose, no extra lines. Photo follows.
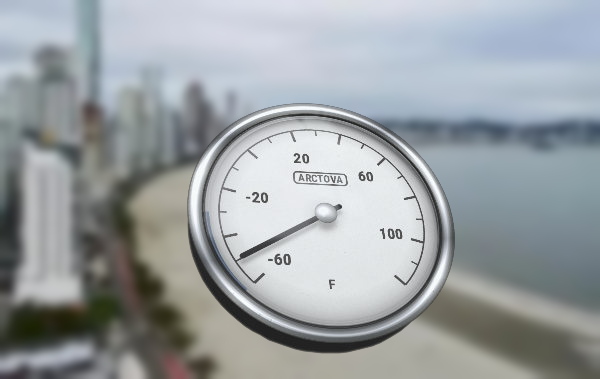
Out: -50 °F
